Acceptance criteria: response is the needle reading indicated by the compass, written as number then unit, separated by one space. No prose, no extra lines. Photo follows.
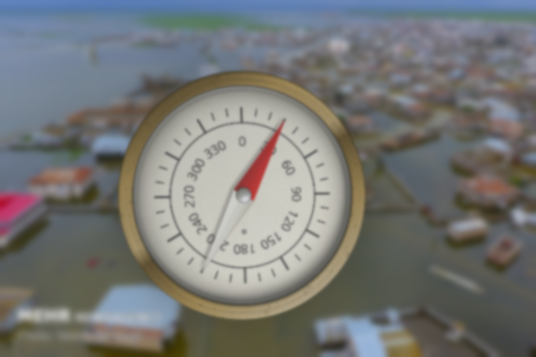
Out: 30 °
